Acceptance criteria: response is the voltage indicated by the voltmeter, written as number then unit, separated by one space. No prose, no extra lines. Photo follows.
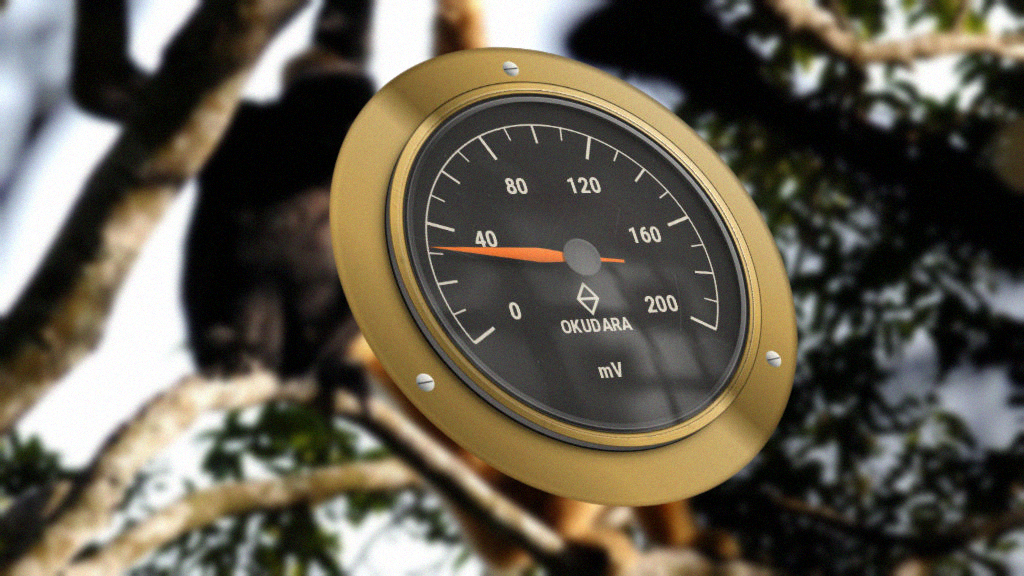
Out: 30 mV
